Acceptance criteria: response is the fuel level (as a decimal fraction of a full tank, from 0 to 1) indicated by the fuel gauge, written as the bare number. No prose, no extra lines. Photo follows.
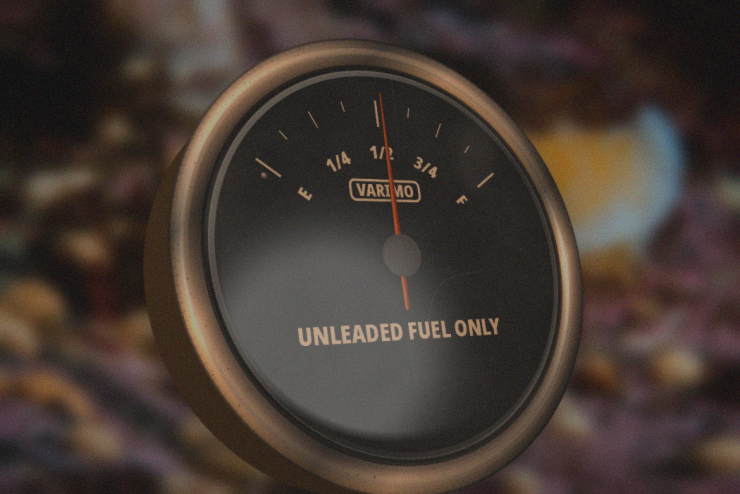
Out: 0.5
